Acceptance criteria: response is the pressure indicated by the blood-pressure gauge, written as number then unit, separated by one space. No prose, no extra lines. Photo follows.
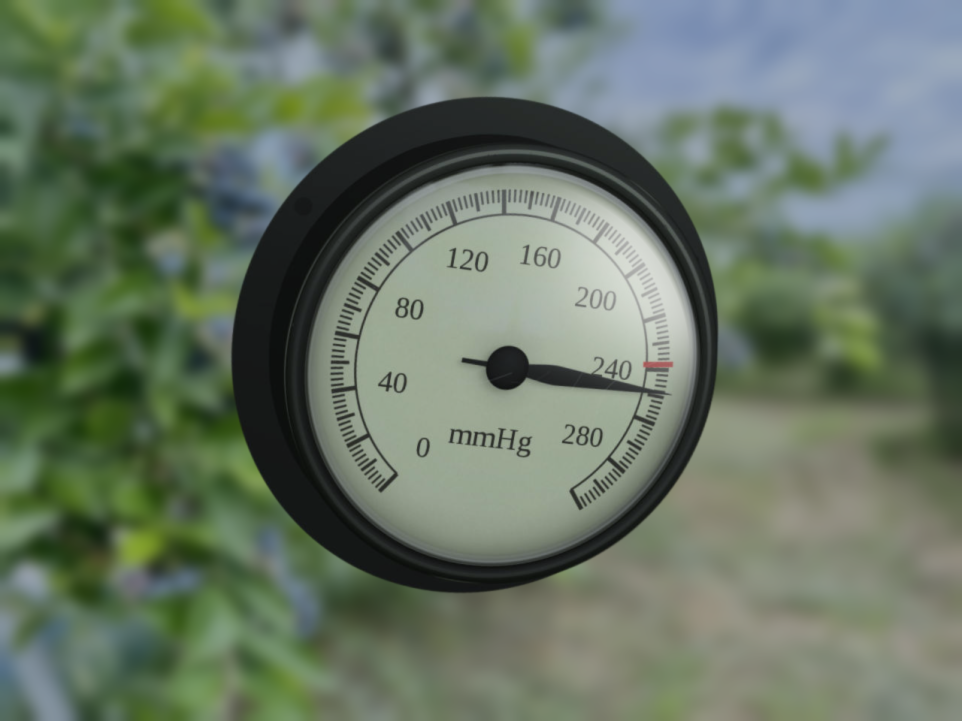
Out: 248 mmHg
